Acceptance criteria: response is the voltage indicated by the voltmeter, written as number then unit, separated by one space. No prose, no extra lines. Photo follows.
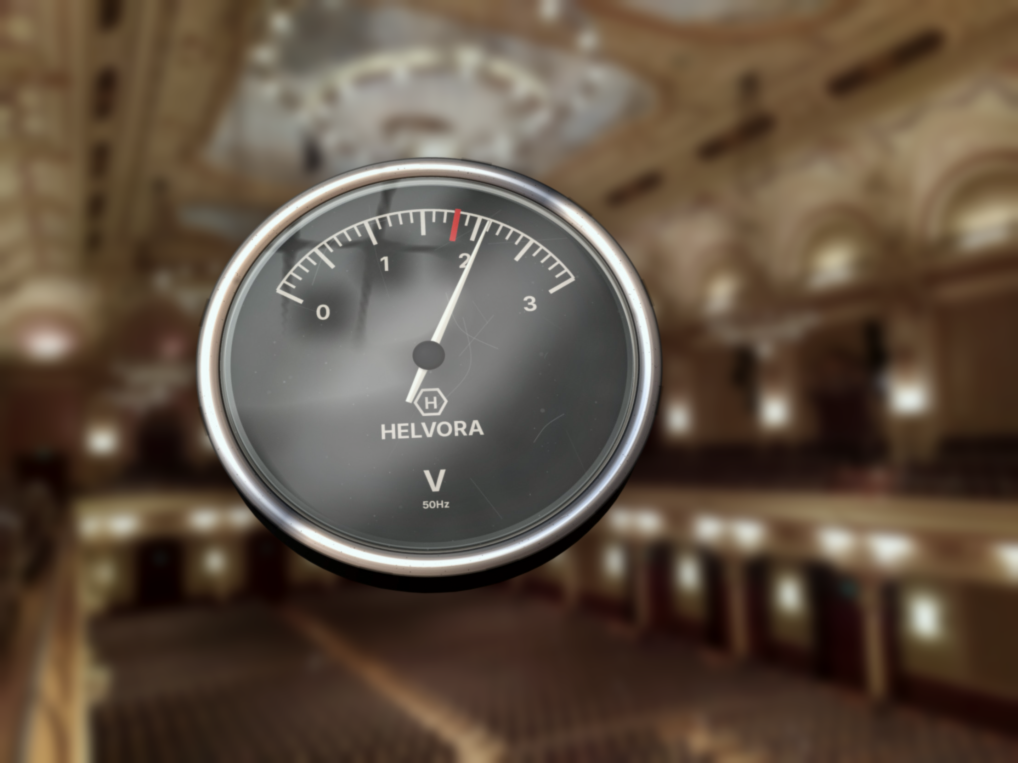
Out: 2.1 V
